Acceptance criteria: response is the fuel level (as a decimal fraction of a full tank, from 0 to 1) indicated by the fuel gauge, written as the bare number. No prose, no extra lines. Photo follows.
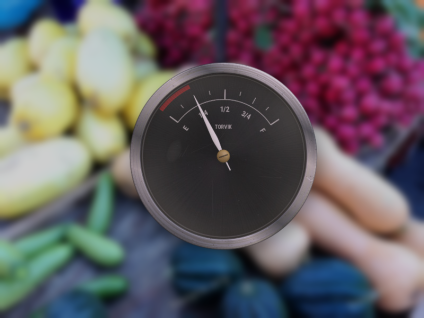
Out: 0.25
